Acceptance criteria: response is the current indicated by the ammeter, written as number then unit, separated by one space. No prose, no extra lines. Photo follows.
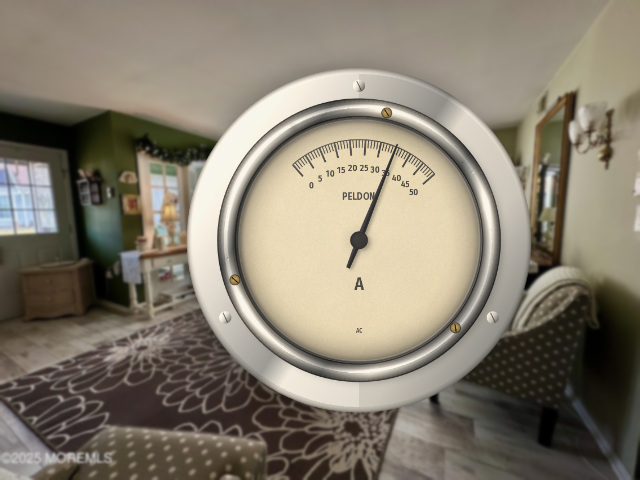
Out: 35 A
